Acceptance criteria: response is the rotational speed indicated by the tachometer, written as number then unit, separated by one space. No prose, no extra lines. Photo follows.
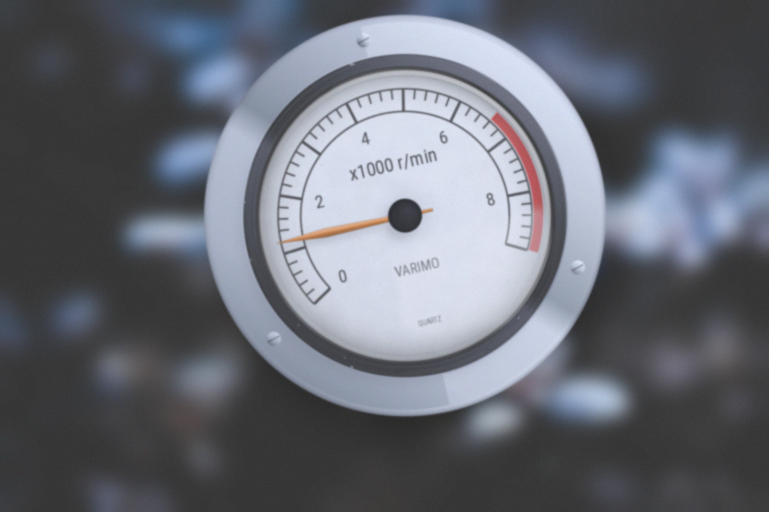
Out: 1200 rpm
